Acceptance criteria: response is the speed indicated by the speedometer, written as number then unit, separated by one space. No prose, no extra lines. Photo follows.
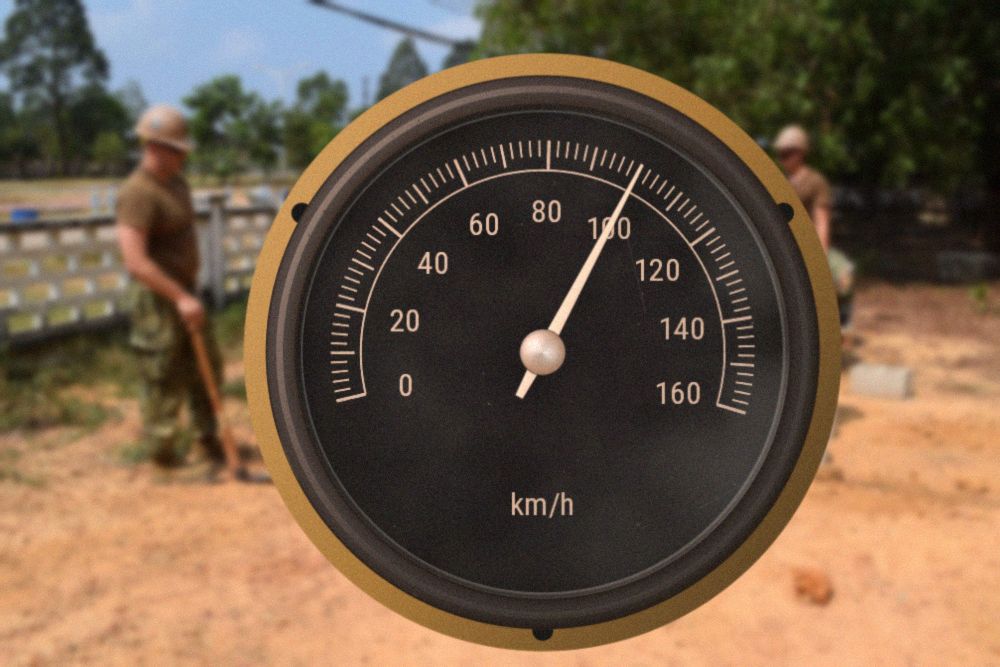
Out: 100 km/h
